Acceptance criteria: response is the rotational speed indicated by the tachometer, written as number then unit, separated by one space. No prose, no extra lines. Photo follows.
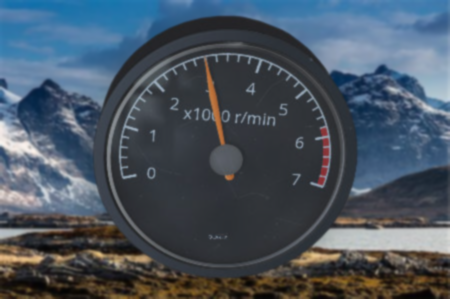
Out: 3000 rpm
